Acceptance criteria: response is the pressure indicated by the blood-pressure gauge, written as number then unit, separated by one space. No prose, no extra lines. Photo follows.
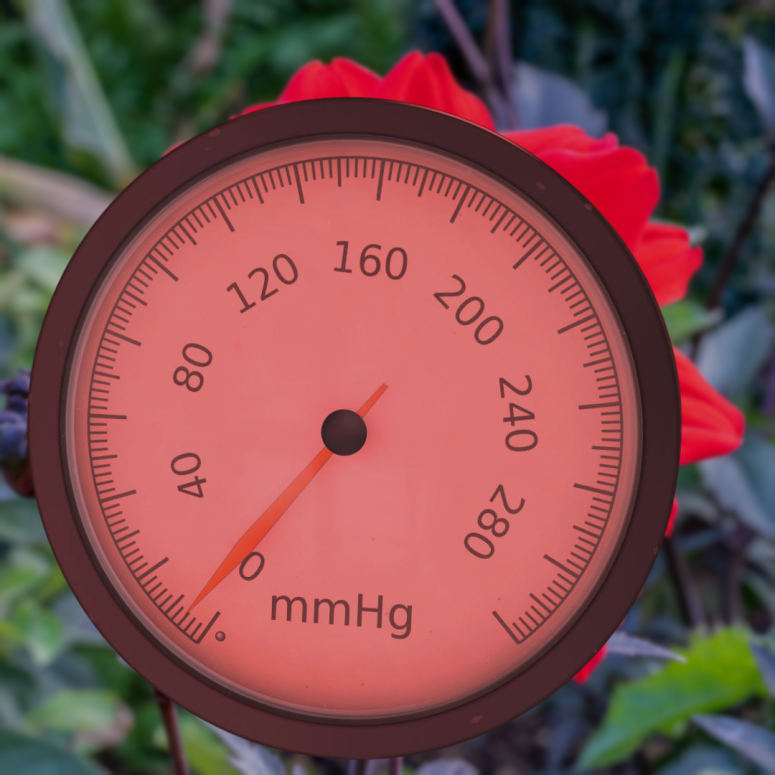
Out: 6 mmHg
